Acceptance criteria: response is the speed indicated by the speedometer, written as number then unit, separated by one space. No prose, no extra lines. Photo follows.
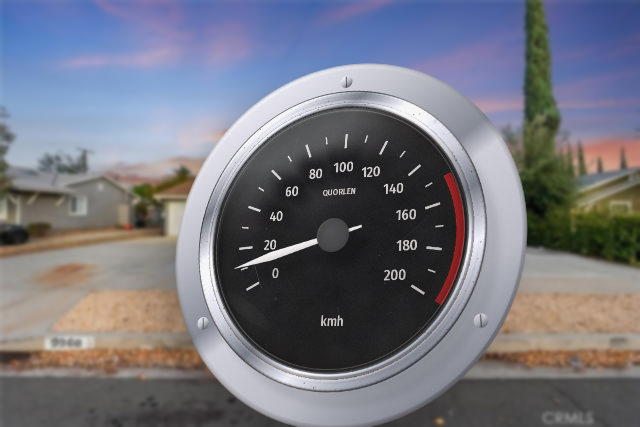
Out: 10 km/h
